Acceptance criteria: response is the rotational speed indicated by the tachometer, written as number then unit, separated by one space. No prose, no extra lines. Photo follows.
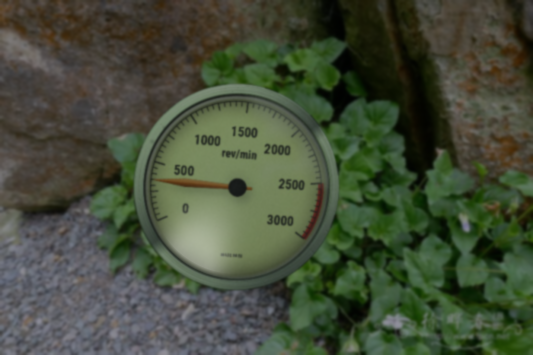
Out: 350 rpm
